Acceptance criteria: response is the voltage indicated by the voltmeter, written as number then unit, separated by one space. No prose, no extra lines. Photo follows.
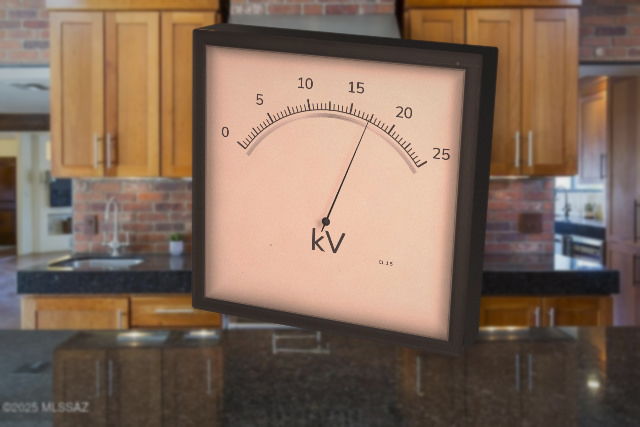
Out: 17.5 kV
